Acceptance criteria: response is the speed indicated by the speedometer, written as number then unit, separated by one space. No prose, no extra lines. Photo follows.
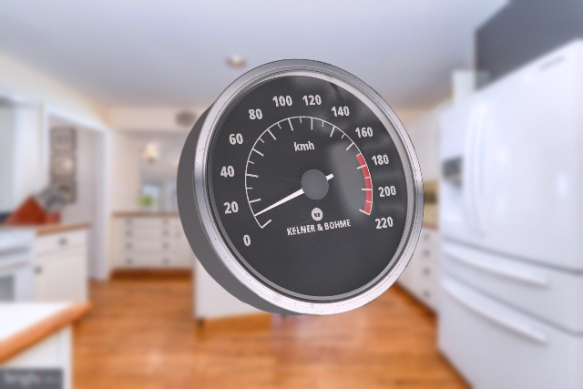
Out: 10 km/h
